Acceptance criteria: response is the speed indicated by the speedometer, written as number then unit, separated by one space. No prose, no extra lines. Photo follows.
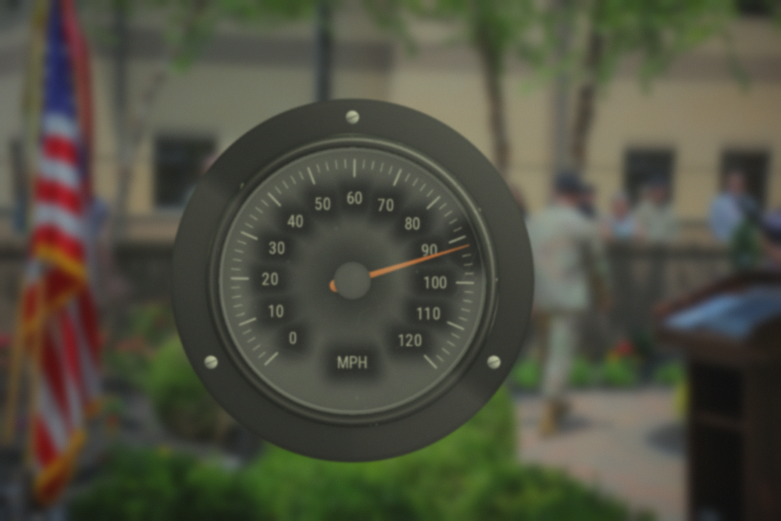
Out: 92 mph
